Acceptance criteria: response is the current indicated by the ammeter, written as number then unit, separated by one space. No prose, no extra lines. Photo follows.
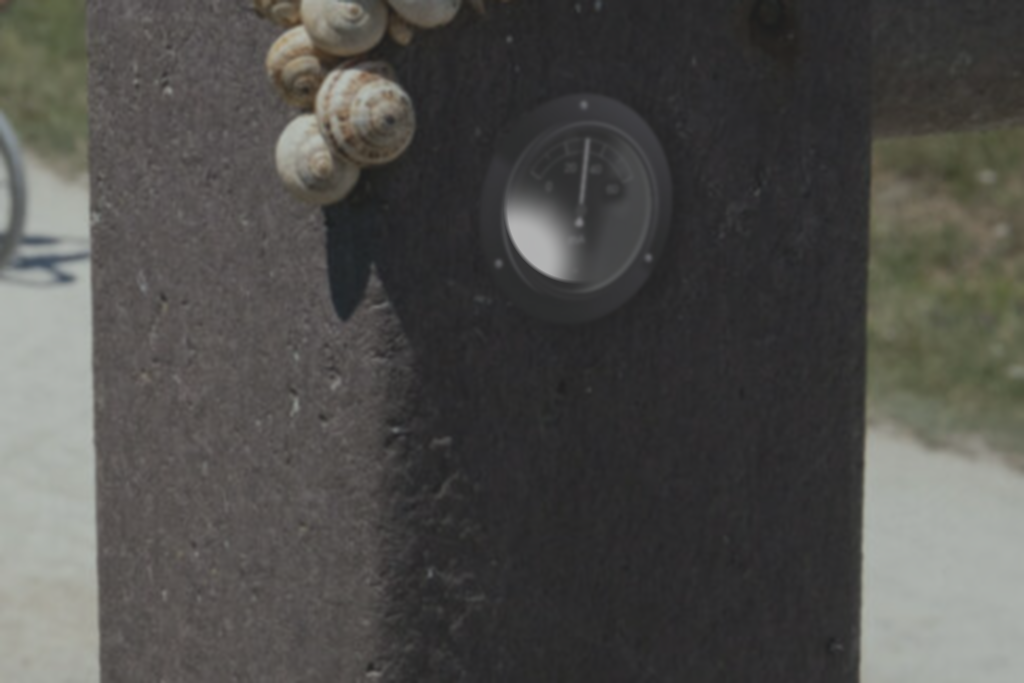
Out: 30 mA
